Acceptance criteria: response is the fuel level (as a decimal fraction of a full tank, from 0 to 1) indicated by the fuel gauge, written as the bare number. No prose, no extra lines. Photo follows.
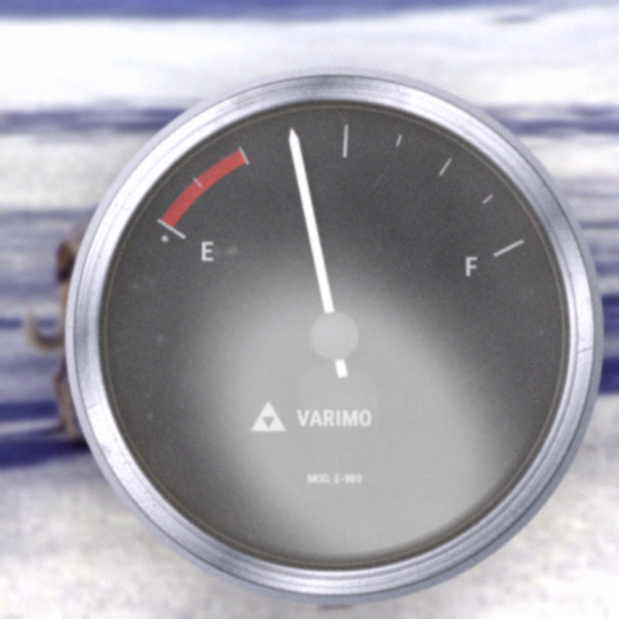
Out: 0.375
